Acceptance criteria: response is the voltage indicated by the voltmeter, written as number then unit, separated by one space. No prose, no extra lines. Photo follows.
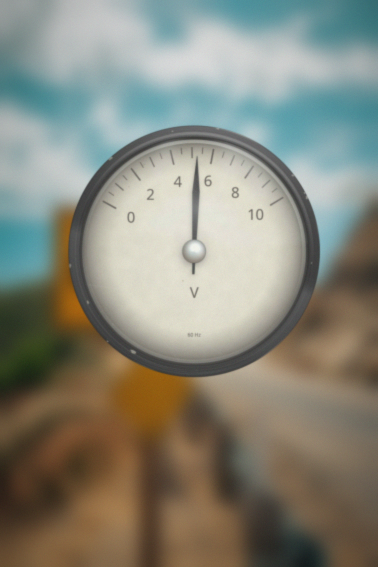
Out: 5.25 V
